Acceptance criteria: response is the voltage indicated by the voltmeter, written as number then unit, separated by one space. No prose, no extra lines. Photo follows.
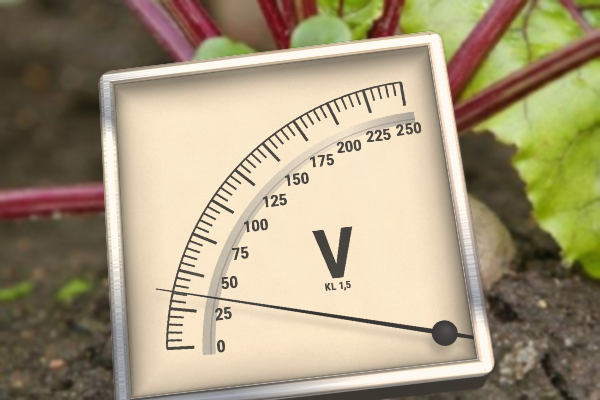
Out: 35 V
